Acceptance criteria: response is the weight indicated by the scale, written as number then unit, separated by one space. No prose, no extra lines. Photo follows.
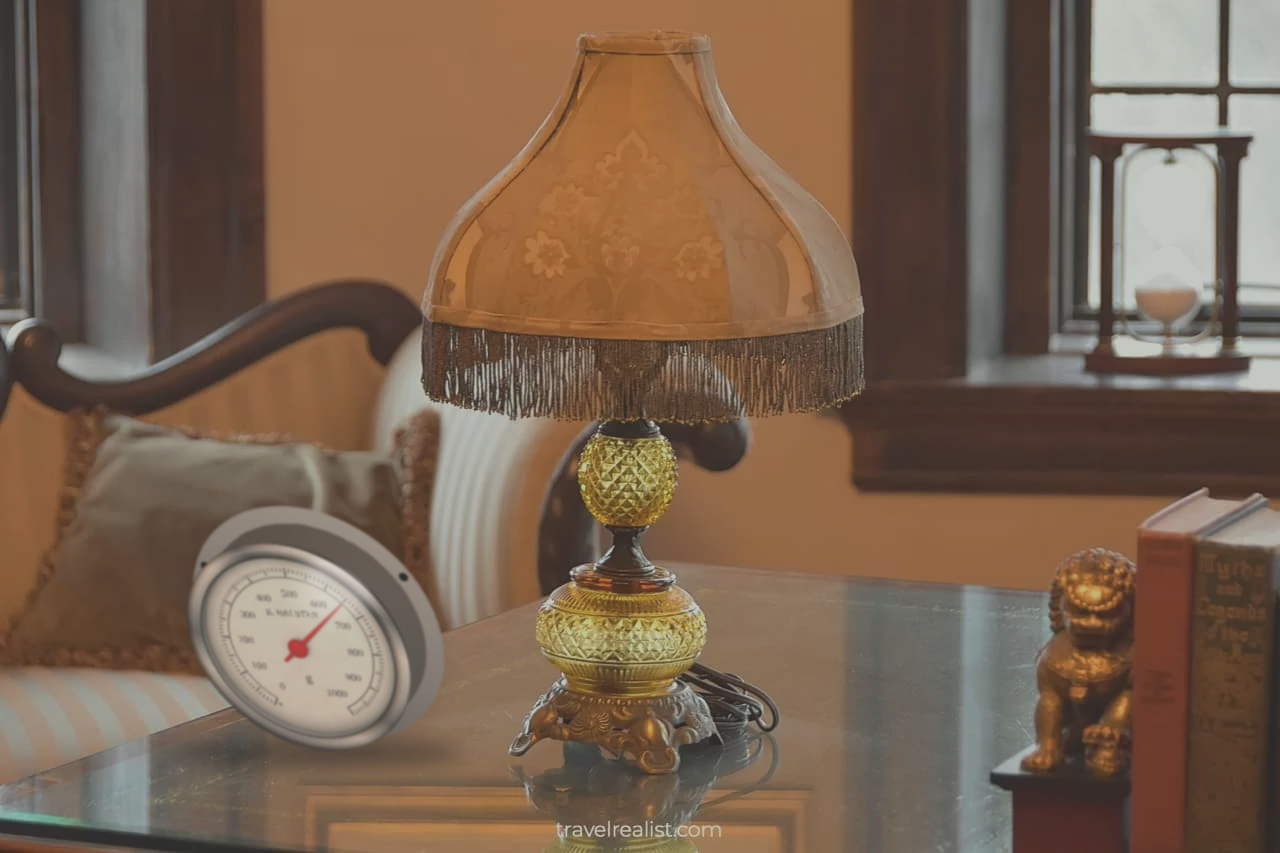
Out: 650 g
